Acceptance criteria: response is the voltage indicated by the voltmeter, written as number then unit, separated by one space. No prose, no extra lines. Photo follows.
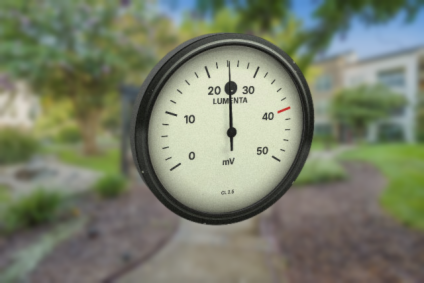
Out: 24 mV
